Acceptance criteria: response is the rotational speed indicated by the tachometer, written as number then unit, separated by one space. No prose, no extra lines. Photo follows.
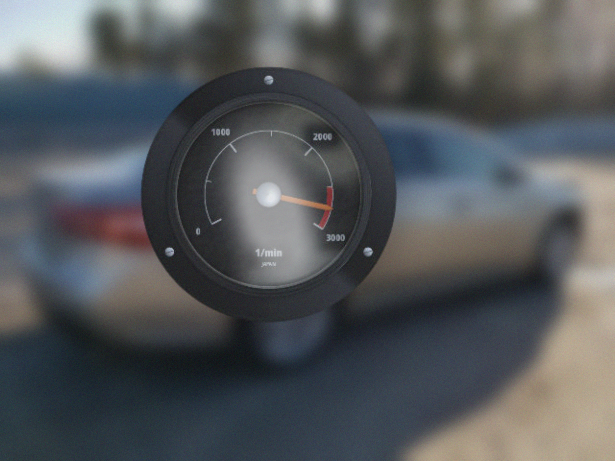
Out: 2750 rpm
